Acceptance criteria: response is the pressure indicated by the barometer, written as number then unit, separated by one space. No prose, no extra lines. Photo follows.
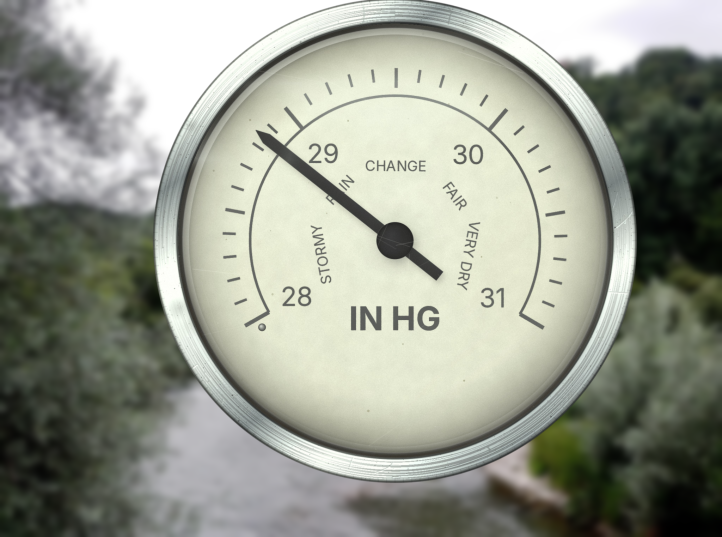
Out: 28.85 inHg
